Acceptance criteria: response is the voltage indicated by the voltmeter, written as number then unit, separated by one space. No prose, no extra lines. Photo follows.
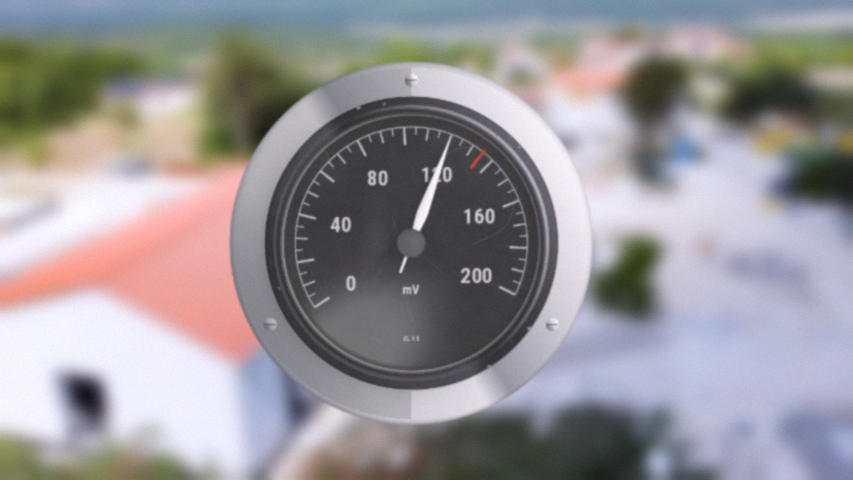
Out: 120 mV
